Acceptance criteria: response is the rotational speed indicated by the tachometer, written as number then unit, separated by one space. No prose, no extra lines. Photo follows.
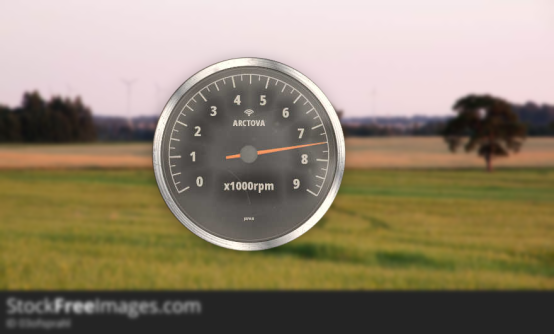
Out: 7500 rpm
